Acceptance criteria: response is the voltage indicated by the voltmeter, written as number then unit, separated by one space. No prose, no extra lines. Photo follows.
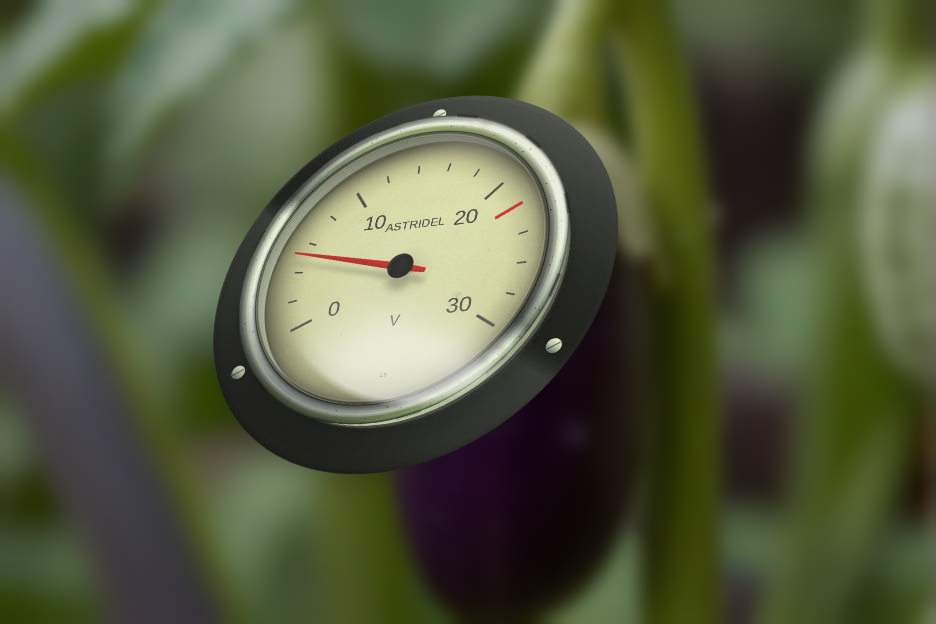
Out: 5 V
